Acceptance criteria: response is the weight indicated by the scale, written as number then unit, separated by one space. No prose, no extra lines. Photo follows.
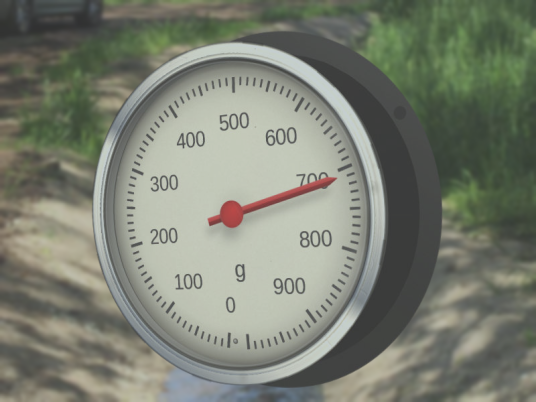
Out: 710 g
